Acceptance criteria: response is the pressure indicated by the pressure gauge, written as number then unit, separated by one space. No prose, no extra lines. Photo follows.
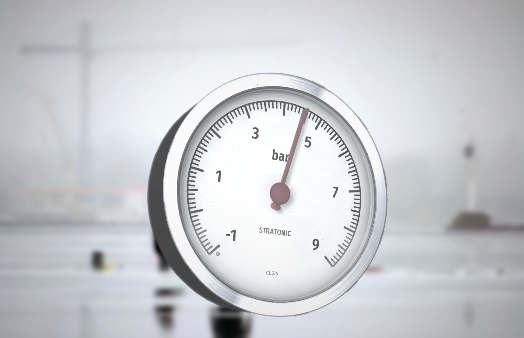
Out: 4.5 bar
